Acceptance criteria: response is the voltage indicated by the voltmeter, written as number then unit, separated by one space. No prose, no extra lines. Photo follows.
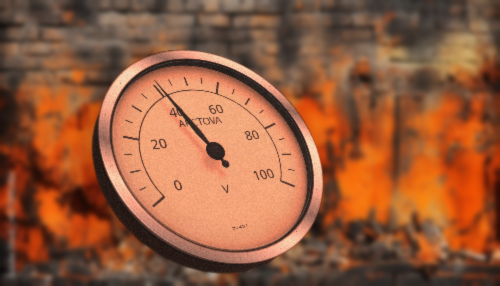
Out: 40 V
